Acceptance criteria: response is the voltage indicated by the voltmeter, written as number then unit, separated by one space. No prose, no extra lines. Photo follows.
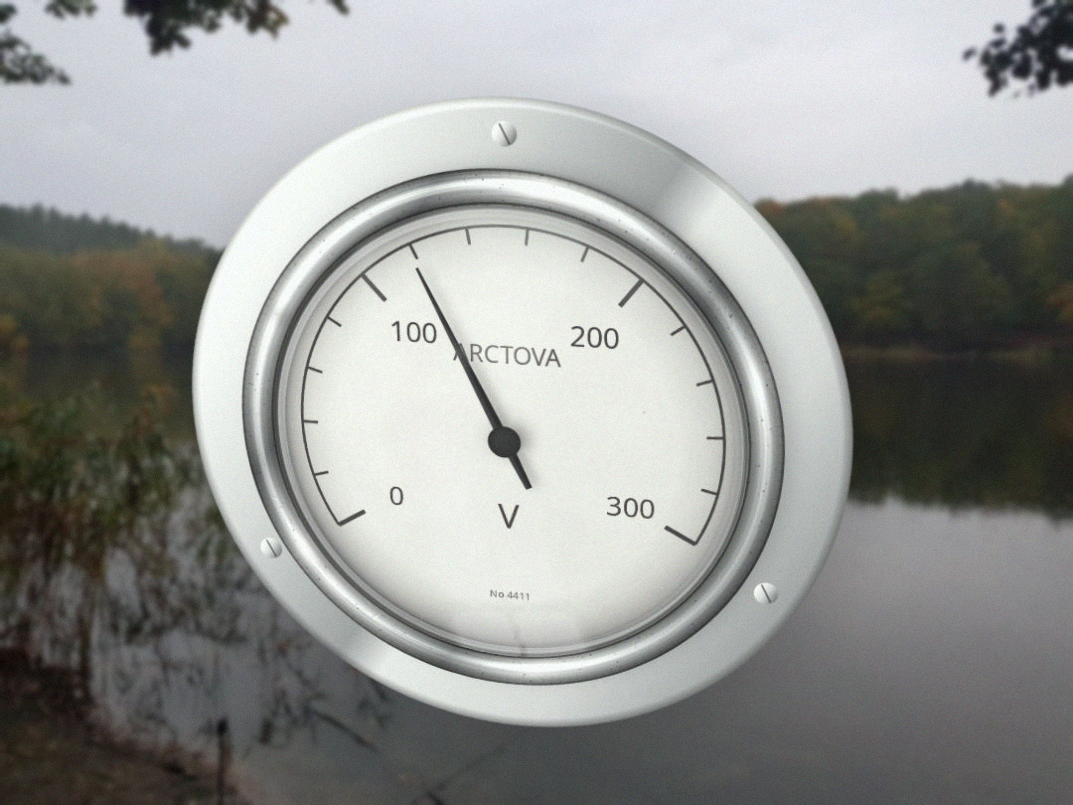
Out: 120 V
